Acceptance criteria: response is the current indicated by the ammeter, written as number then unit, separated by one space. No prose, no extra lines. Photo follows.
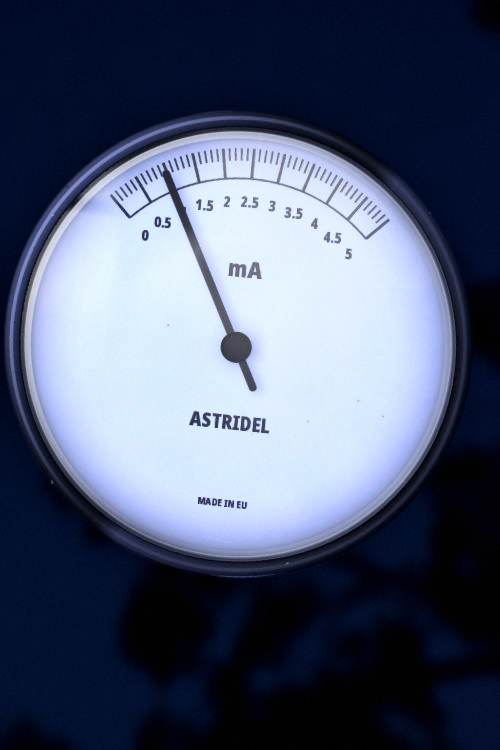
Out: 1 mA
